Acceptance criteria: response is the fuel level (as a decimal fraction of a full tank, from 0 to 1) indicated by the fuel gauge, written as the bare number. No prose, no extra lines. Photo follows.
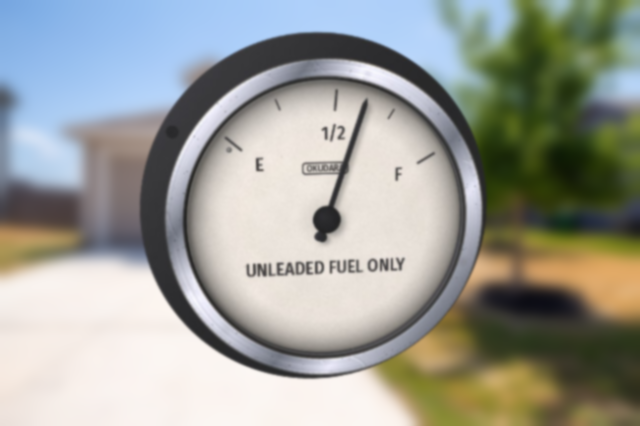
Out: 0.625
